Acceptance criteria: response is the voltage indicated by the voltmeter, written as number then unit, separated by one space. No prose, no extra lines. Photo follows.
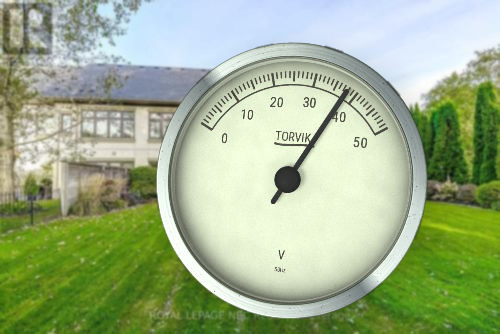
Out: 38 V
